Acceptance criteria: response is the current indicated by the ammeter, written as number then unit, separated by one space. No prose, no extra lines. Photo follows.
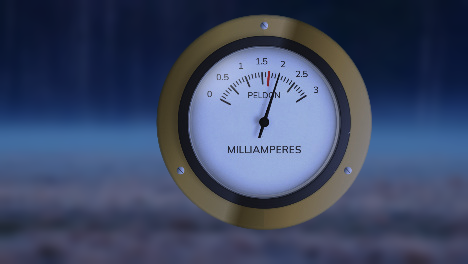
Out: 2 mA
